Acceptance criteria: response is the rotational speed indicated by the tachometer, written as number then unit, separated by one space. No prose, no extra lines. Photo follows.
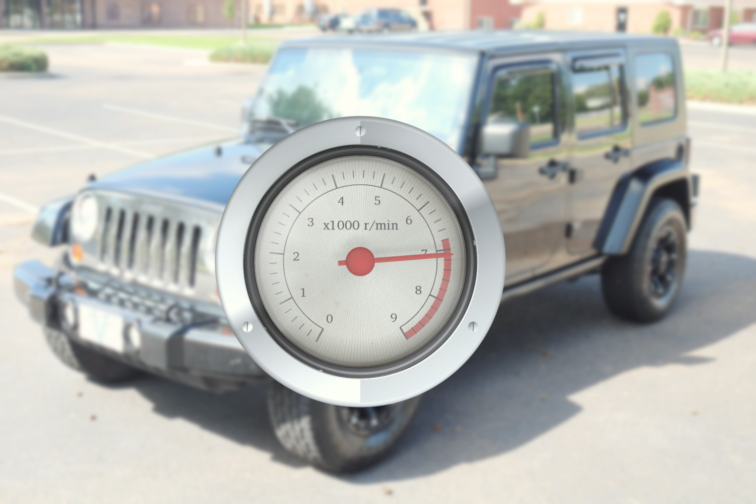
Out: 7100 rpm
